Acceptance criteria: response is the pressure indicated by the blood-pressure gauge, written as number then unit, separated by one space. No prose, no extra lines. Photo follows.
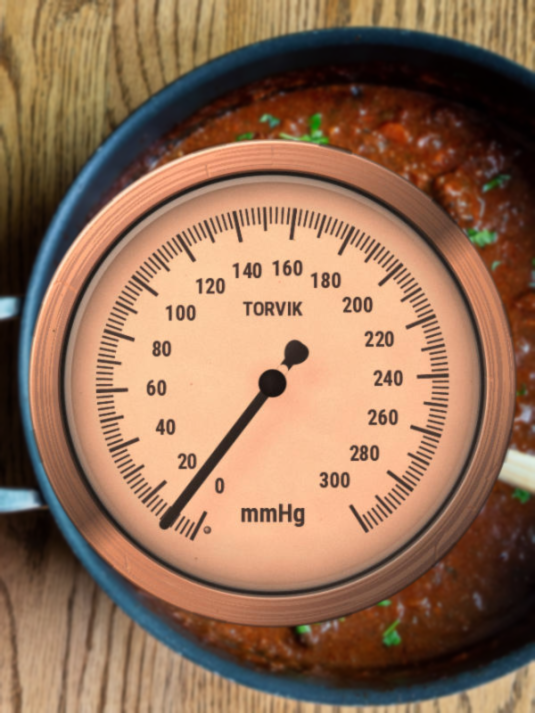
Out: 10 mmHg
